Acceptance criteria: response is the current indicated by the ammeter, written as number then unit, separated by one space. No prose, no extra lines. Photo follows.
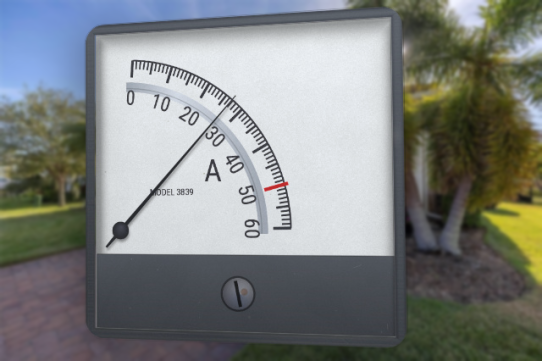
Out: 27 A
